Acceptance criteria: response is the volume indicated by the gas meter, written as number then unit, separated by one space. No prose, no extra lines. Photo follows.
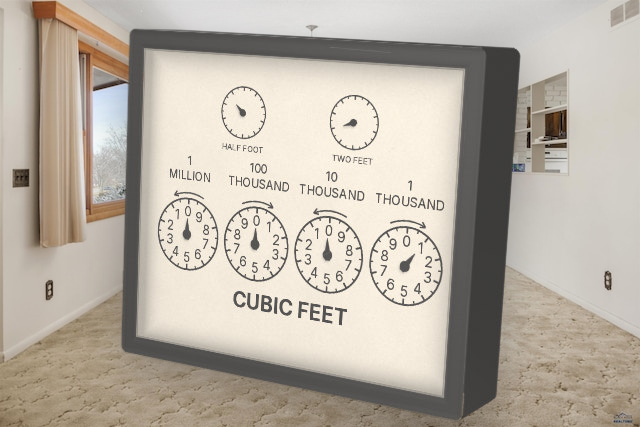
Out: 100 ft³
